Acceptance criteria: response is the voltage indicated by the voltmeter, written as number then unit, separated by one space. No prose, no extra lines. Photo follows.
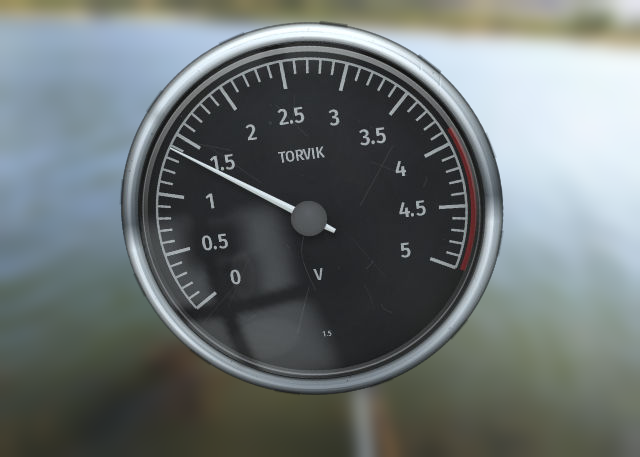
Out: 1.4 V
